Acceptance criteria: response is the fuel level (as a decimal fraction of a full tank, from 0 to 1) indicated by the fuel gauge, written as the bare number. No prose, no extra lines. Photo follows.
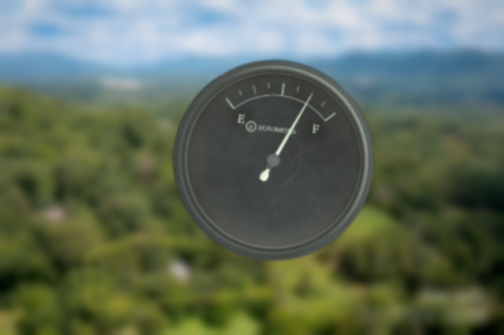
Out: 0.75
